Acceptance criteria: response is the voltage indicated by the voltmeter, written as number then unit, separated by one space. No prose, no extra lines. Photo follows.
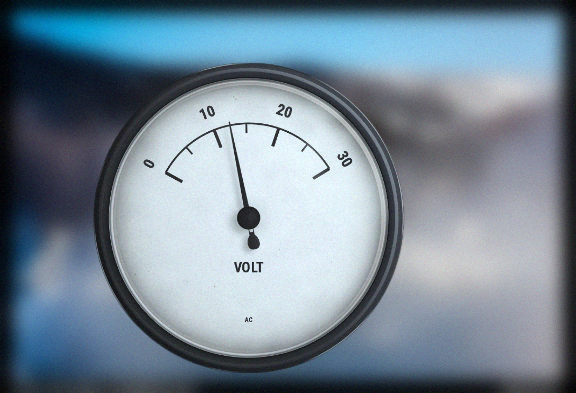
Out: 12.5 V
